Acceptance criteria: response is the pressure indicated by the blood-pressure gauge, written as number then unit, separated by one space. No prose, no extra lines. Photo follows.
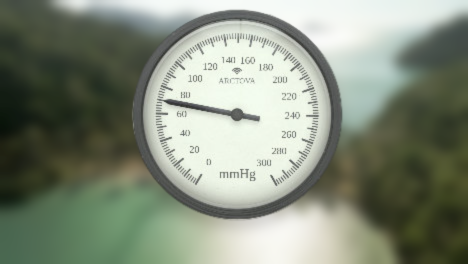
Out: 70 mmHg
